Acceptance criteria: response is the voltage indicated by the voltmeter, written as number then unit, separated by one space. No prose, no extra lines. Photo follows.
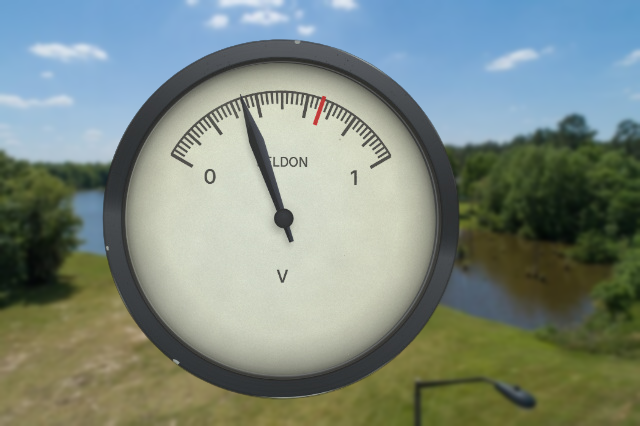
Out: 0.34 V
